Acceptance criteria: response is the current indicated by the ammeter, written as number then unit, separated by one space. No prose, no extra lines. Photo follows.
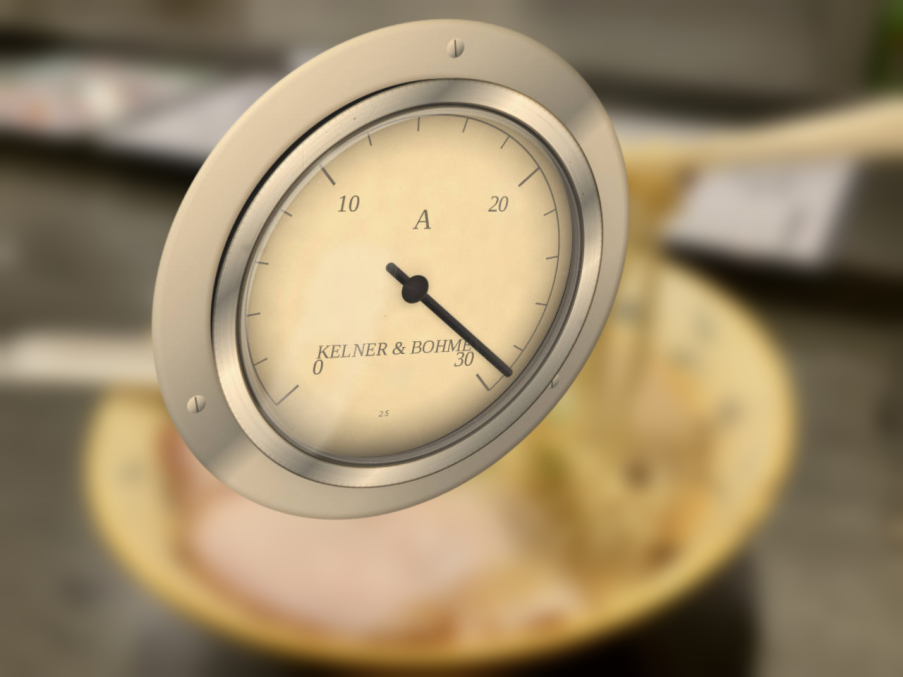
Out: 29 A
